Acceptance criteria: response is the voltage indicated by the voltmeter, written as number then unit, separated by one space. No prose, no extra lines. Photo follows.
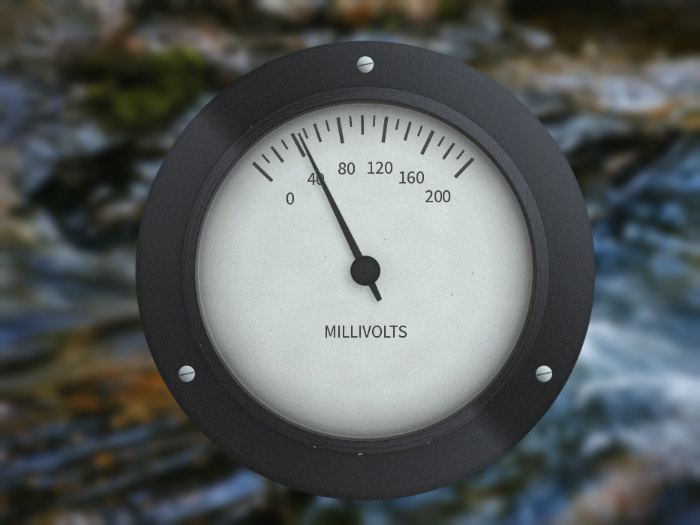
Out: 45 mV
